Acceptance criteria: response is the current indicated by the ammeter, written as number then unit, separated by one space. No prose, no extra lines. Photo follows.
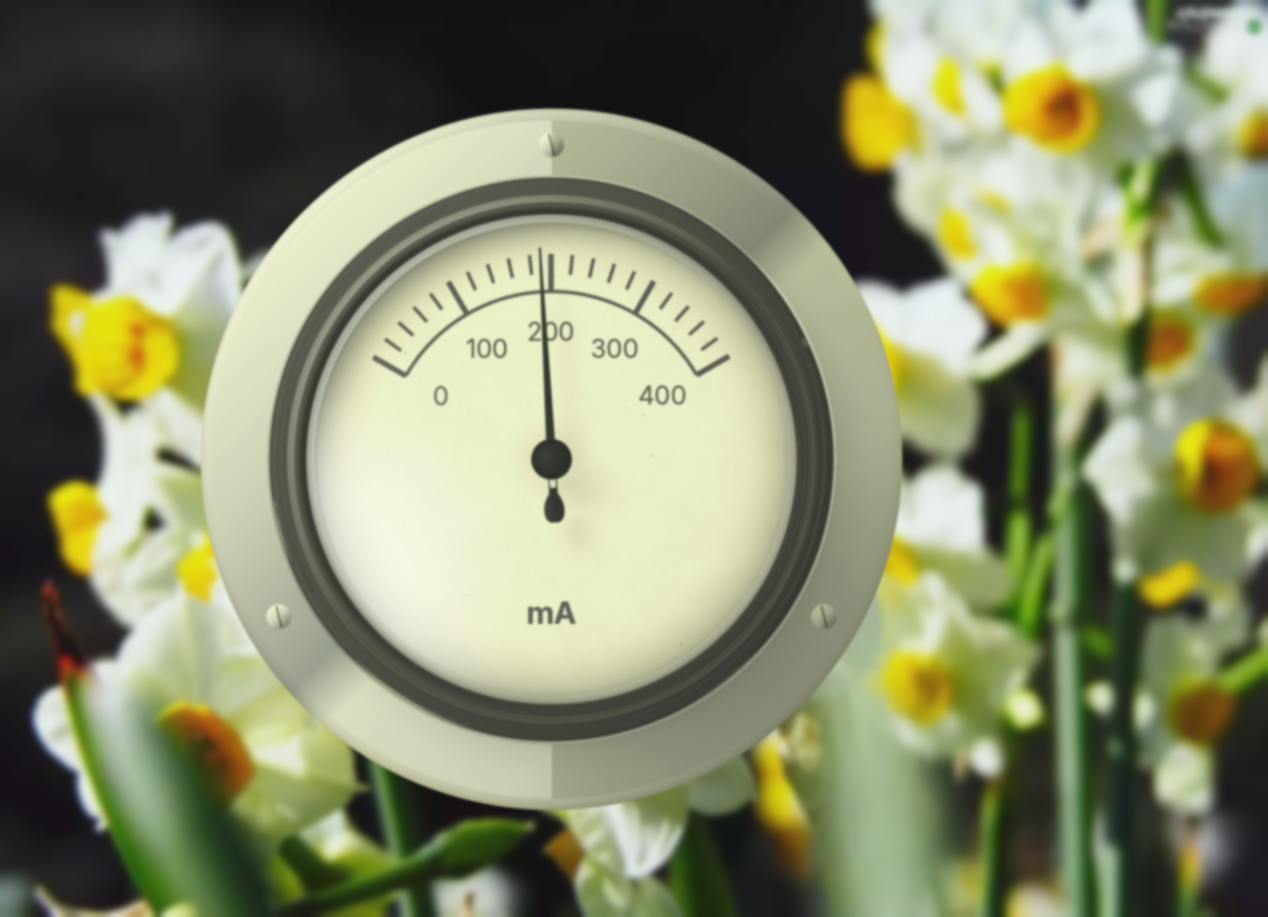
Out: 190 mA
